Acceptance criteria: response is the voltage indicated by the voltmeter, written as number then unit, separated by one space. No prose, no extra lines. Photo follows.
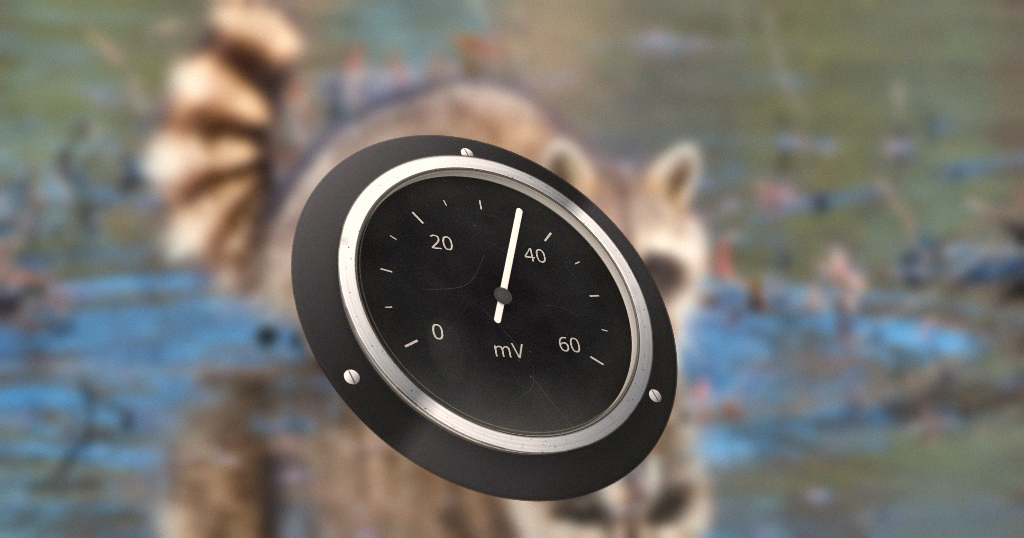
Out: 35 mV
